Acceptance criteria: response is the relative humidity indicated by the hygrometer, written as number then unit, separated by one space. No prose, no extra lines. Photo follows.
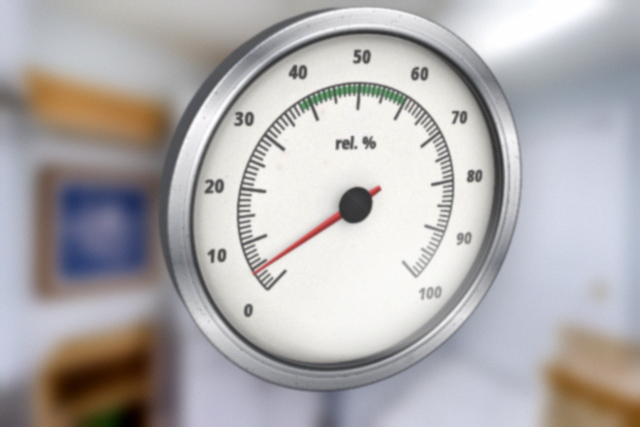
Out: 5 %
